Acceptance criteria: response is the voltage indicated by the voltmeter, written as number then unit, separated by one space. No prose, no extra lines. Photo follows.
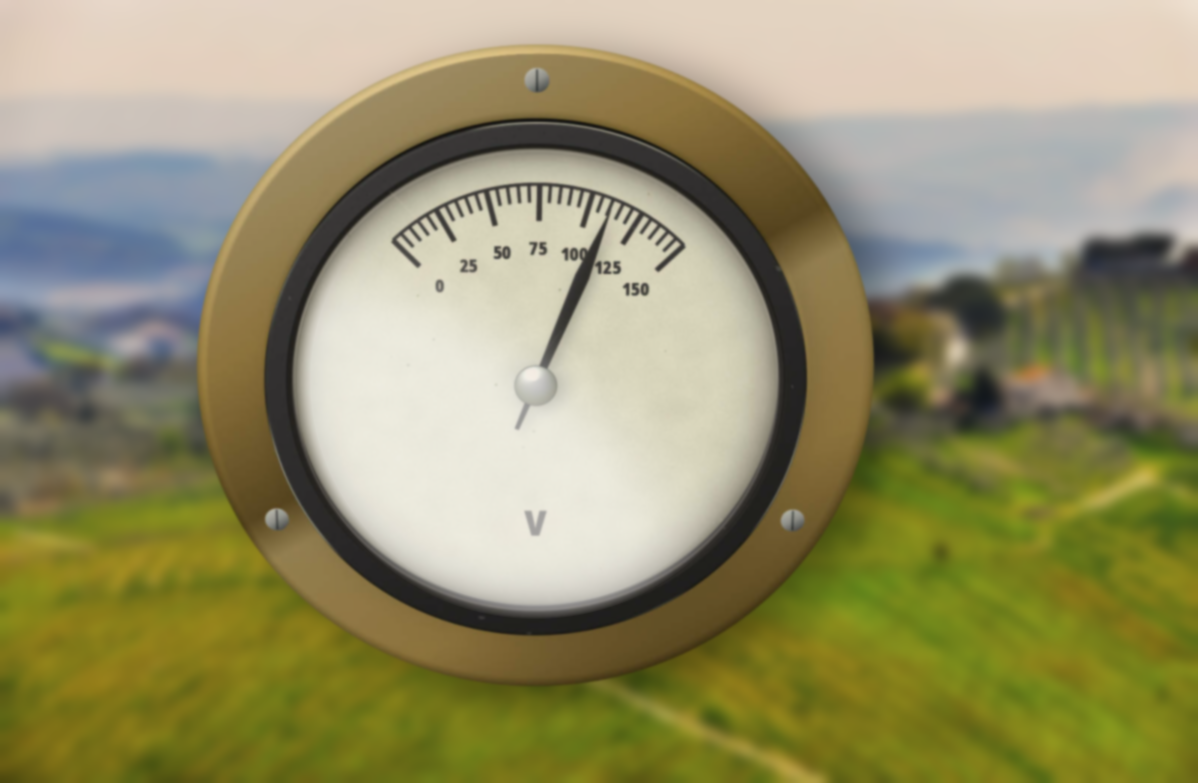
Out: 110 V
